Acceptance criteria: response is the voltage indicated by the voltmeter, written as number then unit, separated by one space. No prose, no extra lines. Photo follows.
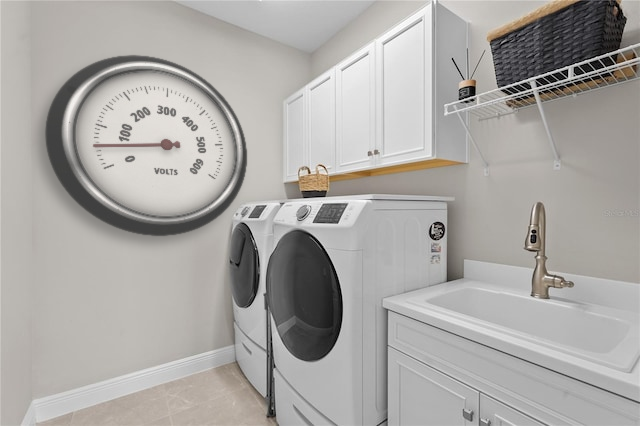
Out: 50 V
